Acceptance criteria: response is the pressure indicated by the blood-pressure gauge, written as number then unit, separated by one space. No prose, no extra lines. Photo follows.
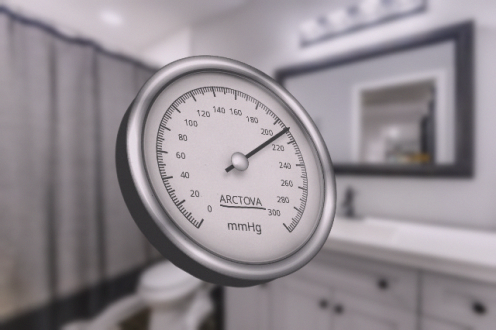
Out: 210 mmHg
